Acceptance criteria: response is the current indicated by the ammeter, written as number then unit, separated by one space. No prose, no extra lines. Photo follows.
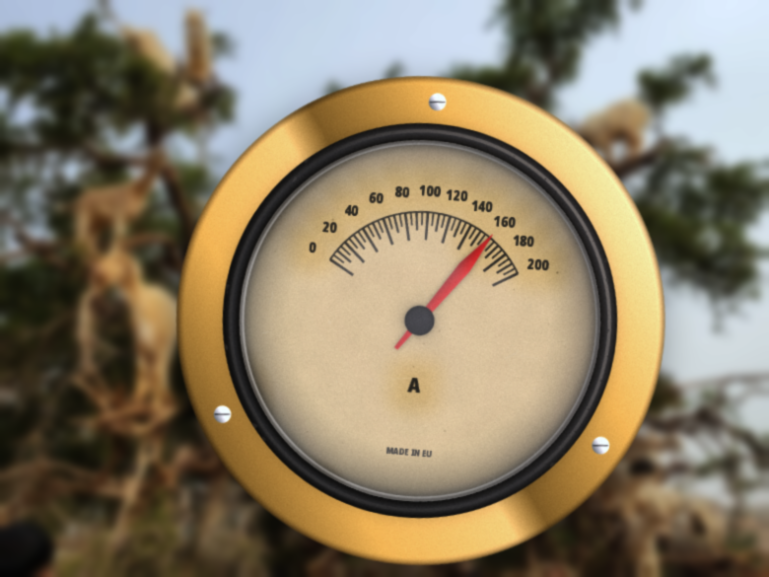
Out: 160 A
